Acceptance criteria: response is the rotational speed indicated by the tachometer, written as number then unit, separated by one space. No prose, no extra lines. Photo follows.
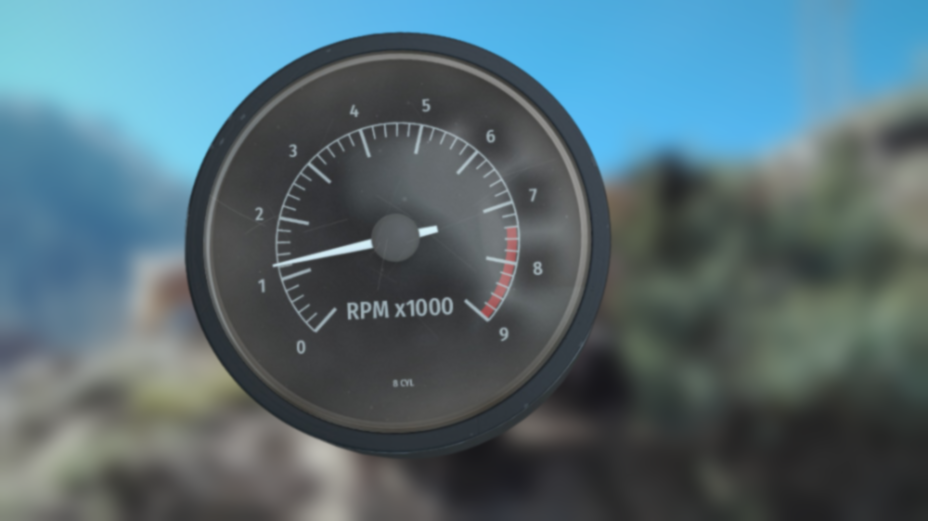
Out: 1200 rpm
